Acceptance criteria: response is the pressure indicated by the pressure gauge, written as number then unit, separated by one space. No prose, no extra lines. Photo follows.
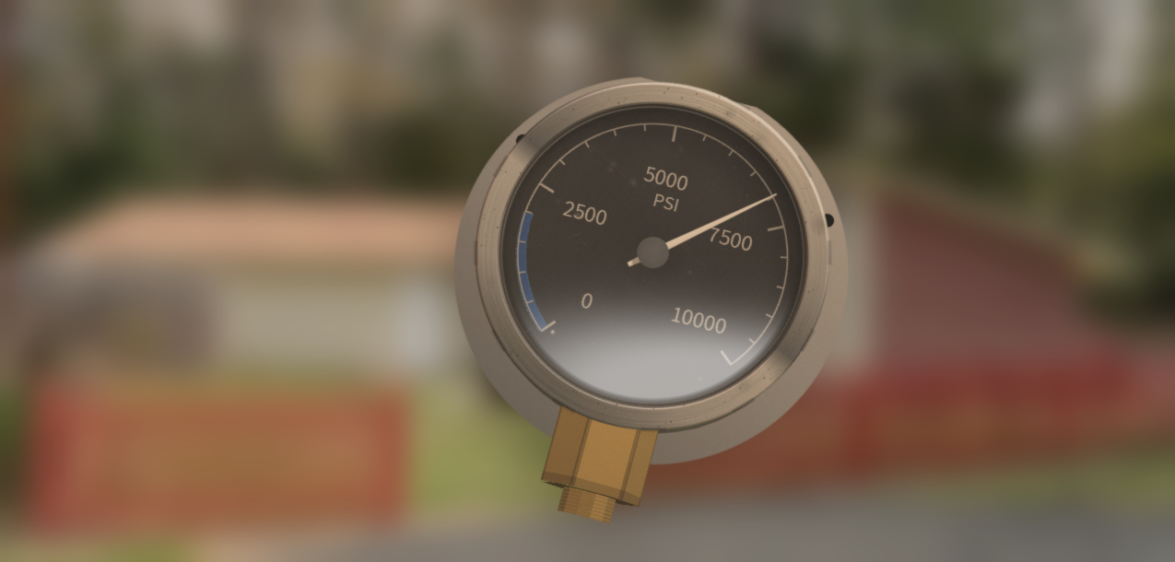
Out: 7000 psi
